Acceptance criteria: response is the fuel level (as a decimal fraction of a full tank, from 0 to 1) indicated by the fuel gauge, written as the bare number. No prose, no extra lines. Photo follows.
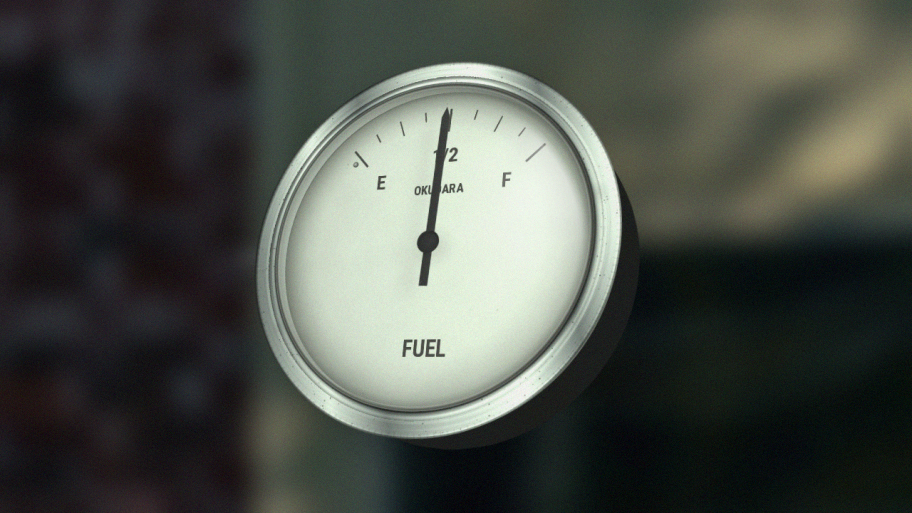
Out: 0.5
